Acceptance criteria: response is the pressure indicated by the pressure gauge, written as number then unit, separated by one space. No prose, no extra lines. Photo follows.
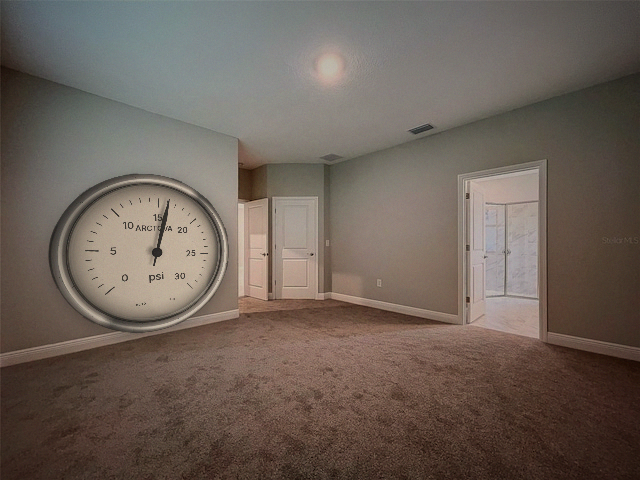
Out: 16 psi
